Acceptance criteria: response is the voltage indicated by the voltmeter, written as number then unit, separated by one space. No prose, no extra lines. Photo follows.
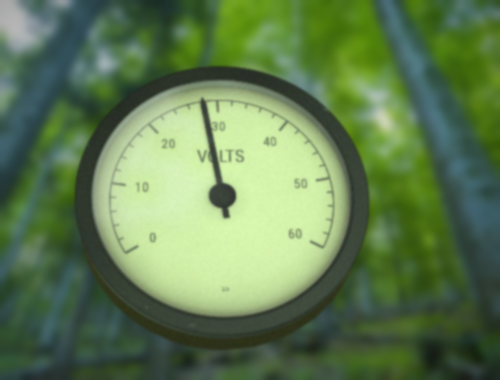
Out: 28 V
